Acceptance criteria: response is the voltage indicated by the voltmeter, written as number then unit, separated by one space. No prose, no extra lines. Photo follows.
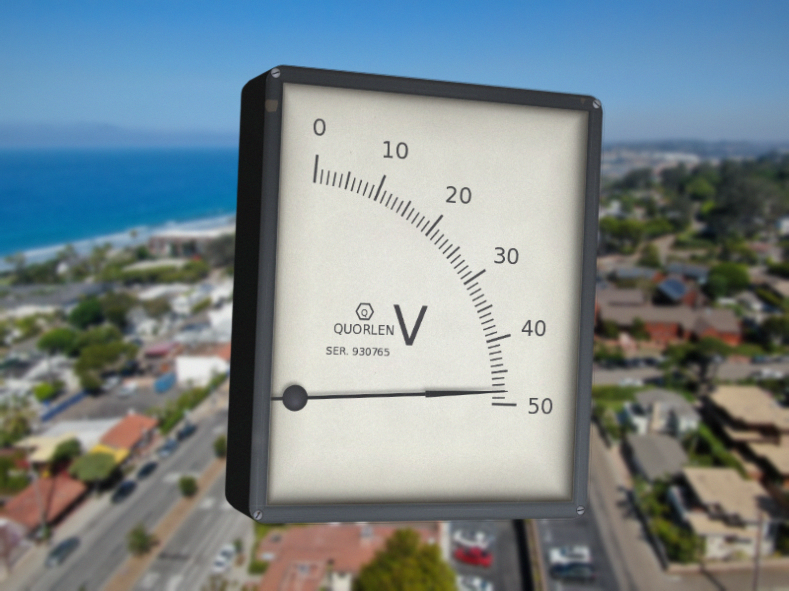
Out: 48 V
